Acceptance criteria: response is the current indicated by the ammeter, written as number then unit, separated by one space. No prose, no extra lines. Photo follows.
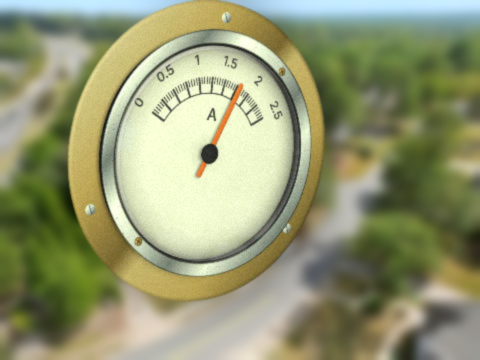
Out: 1.75 A
